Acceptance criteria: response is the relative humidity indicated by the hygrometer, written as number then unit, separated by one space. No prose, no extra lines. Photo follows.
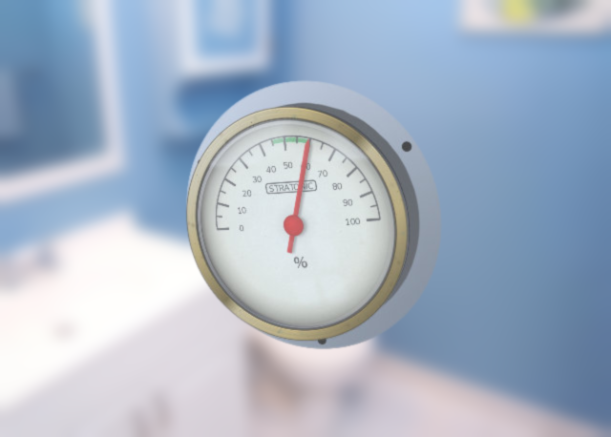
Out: 60 %
